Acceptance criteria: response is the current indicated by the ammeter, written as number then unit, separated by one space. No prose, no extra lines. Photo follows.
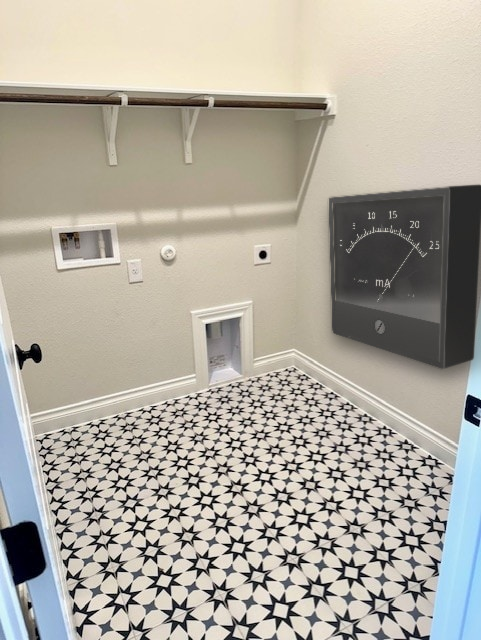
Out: 22.5 mA
